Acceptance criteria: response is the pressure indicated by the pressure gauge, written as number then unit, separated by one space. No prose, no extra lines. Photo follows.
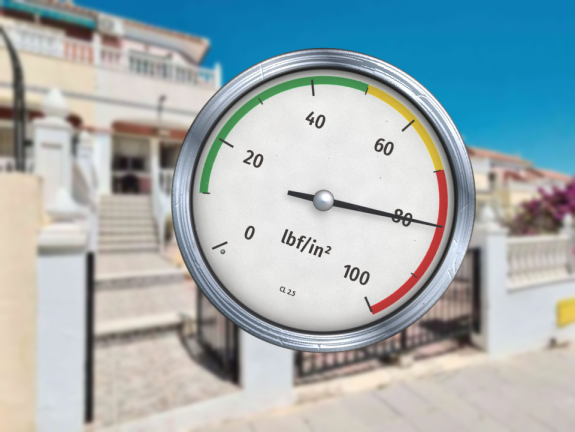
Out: 80 psi
